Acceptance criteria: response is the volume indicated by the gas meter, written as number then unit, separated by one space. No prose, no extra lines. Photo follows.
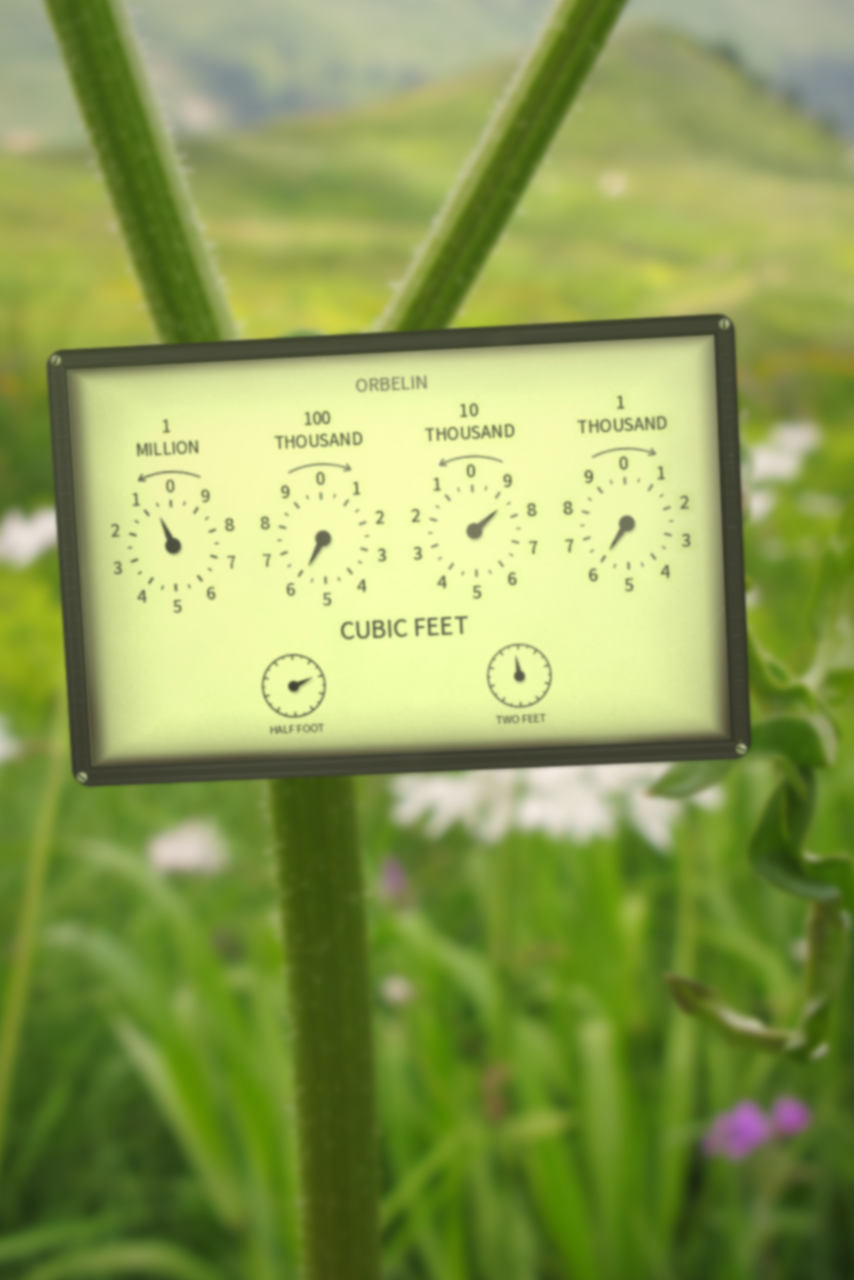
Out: 58600 ft³
